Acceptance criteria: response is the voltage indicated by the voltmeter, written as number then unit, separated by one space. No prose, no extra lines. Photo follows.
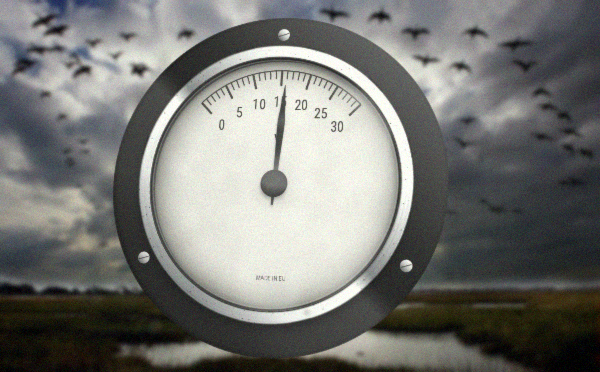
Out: 16 V
